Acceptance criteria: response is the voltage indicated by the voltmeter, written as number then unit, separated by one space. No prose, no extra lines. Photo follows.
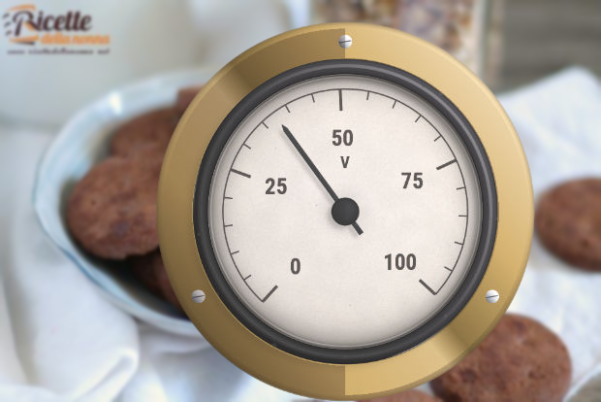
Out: 37.5 V
